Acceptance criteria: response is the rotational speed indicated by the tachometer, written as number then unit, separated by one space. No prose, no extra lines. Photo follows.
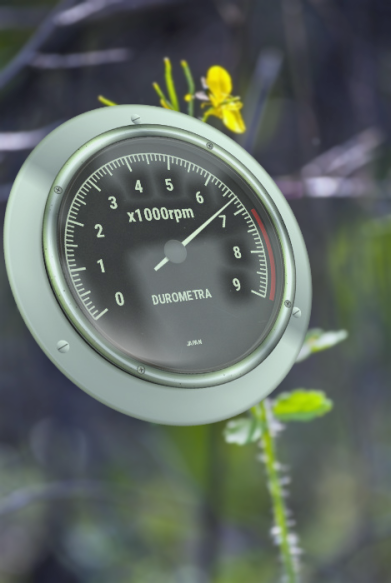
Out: 6700 rpm
